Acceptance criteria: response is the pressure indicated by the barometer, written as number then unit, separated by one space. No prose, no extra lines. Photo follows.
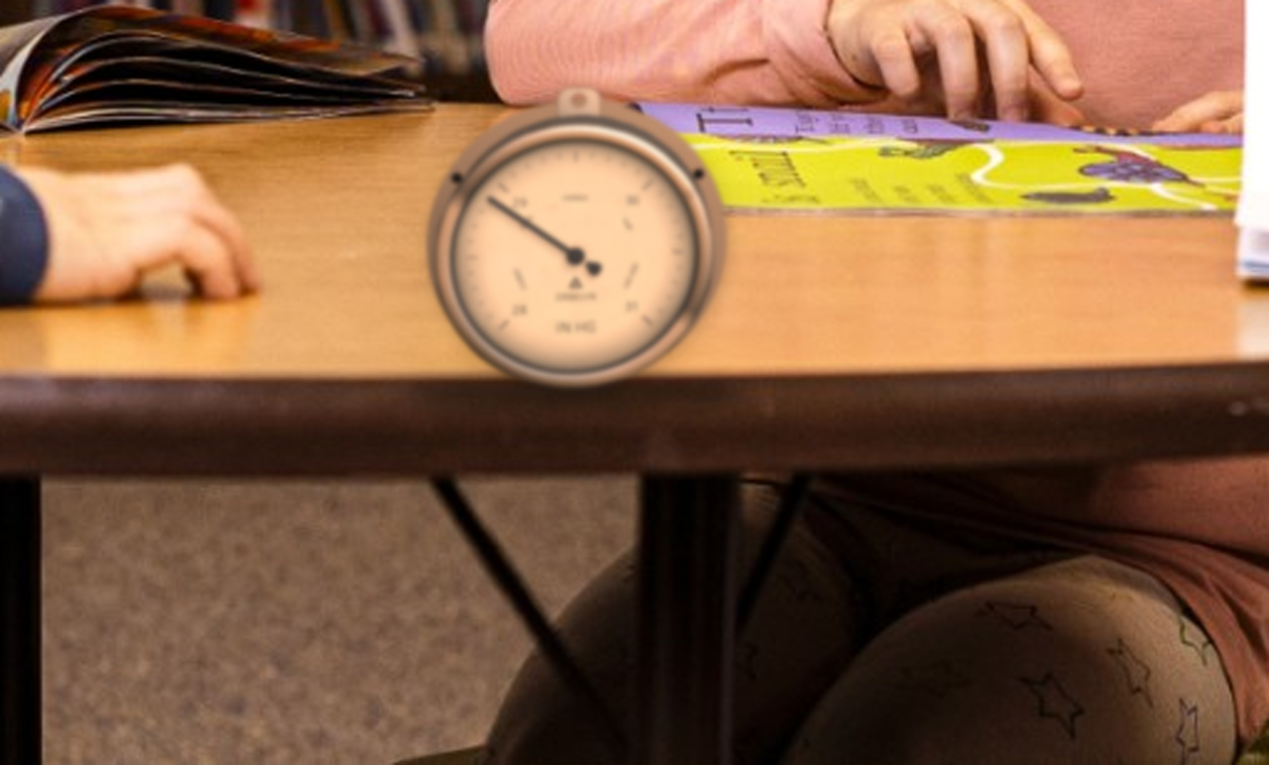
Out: 28.9 inHg
